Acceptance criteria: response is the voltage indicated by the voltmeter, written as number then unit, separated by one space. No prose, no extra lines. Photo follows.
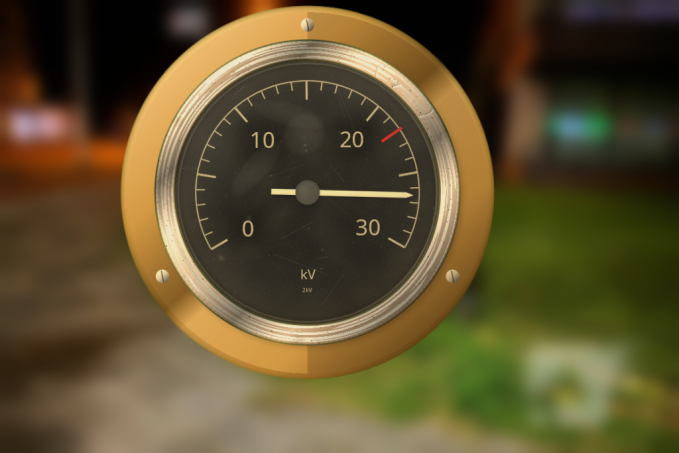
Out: 26.5 kV
